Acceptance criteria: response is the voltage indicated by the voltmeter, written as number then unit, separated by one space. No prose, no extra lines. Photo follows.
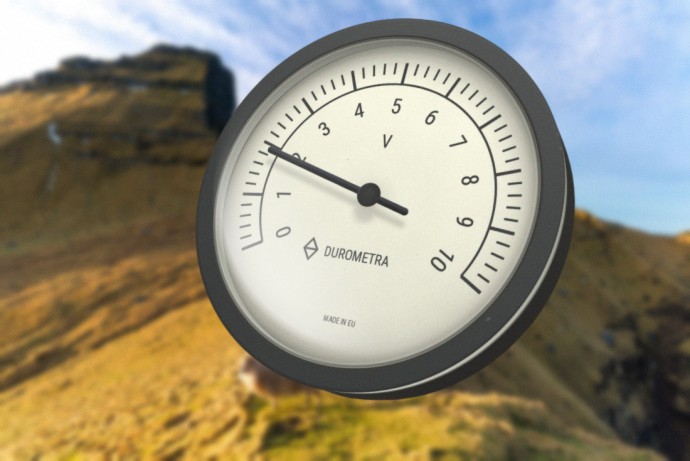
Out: 1.9 V
